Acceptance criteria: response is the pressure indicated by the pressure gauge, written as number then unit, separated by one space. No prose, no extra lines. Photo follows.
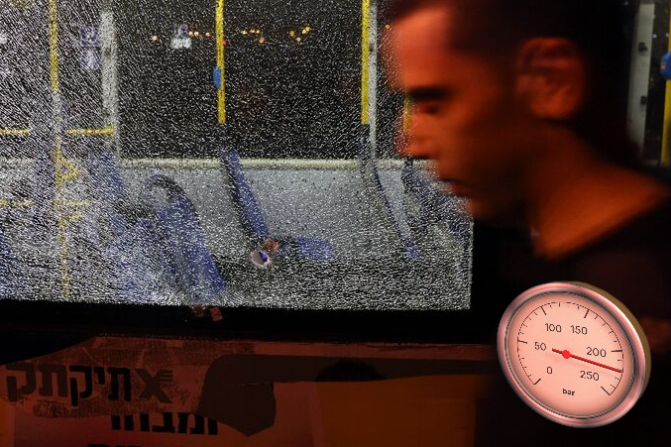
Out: 220 bar
